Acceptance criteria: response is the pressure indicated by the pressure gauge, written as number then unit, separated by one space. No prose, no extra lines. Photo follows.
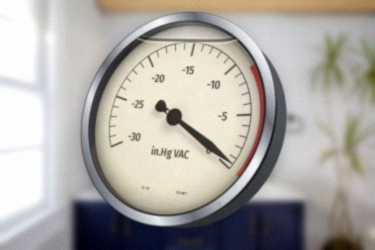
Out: -0.5 inHg
